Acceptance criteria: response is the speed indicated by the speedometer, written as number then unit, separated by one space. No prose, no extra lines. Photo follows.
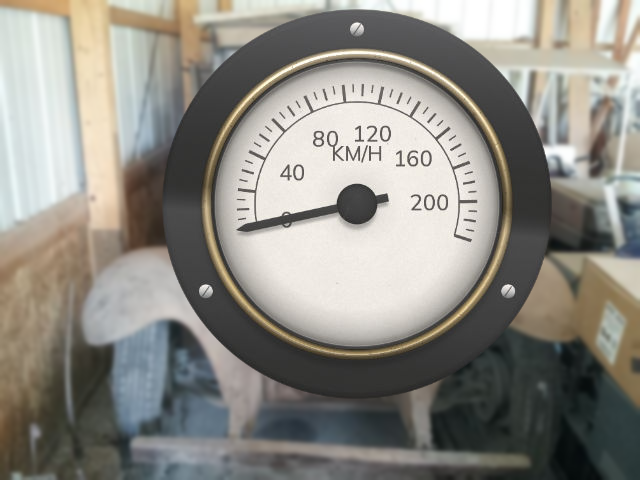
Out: 0 km/h
